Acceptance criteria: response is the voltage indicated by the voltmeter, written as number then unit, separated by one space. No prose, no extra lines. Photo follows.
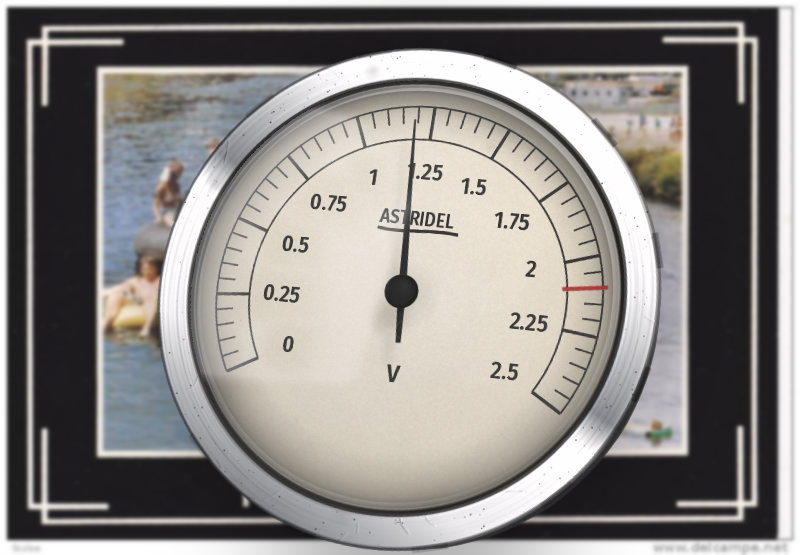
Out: 1.2 V
